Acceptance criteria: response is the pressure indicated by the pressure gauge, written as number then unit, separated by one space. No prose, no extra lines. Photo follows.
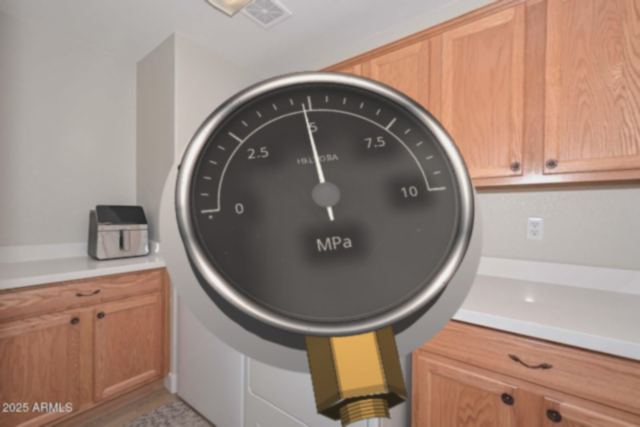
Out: 4.75 MPa
